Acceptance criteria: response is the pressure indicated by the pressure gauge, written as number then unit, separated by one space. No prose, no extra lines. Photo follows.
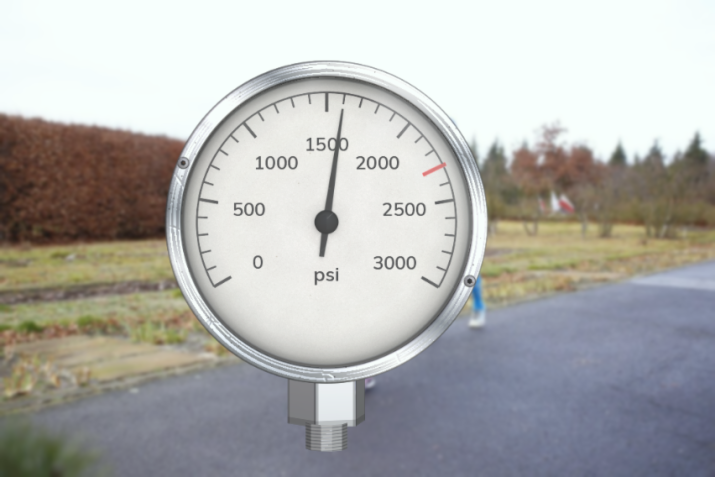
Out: 1600 psi
